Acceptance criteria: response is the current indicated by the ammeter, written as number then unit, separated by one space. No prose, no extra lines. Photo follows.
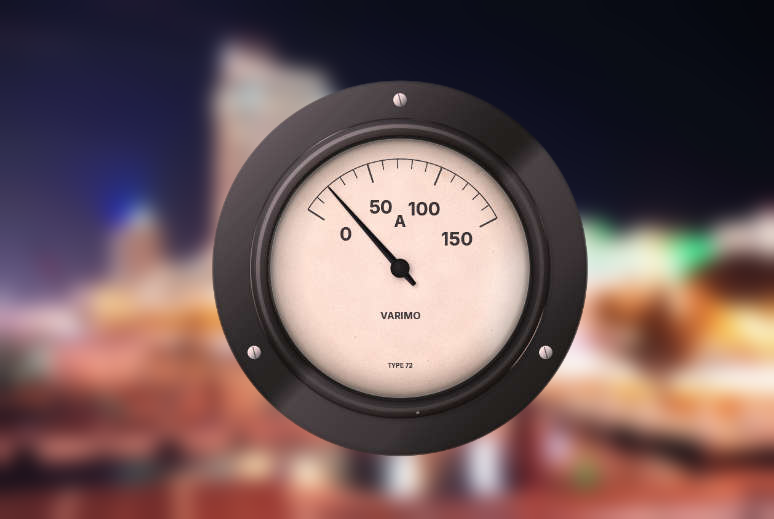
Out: 20 A
